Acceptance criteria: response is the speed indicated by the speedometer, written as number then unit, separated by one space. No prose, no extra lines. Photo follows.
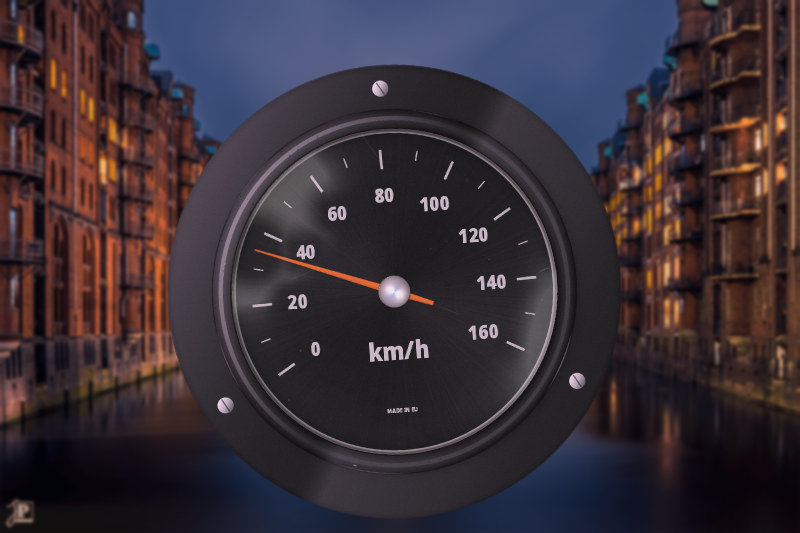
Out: 35 km/h
